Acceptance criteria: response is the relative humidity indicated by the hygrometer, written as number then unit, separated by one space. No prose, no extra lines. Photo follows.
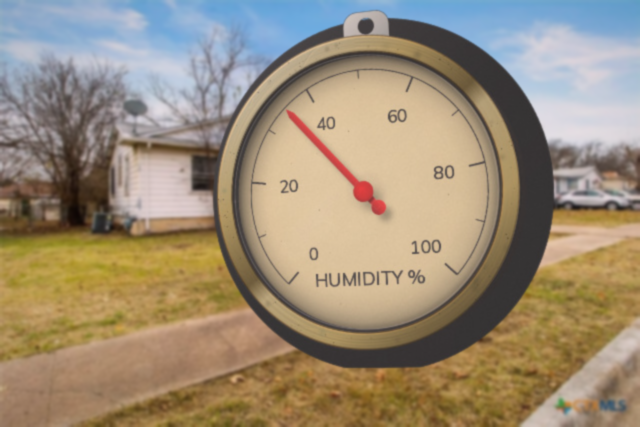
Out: 35 %
